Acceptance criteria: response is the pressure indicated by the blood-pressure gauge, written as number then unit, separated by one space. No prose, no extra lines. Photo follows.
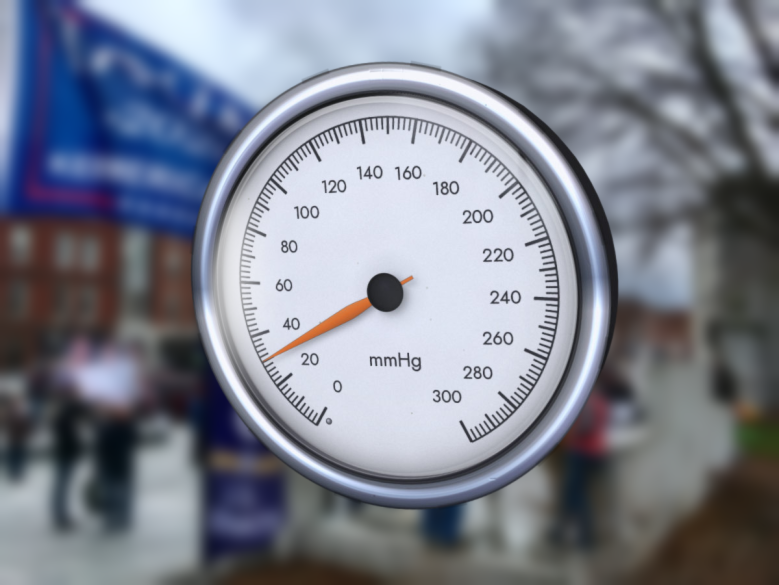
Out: 30 mmHg
